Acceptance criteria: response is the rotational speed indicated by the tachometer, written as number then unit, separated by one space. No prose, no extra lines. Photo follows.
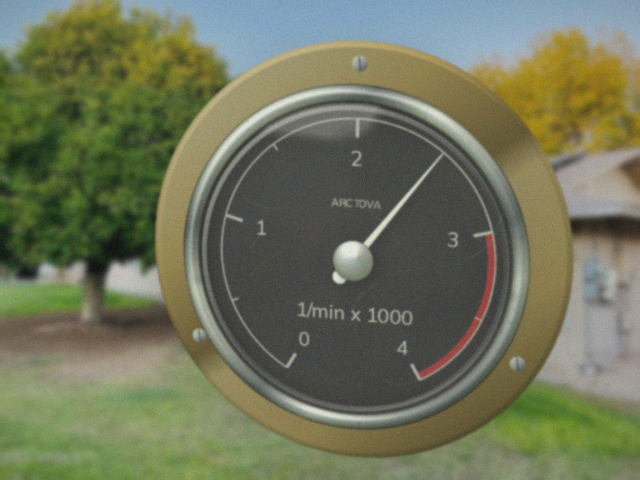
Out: 2500 rpm
